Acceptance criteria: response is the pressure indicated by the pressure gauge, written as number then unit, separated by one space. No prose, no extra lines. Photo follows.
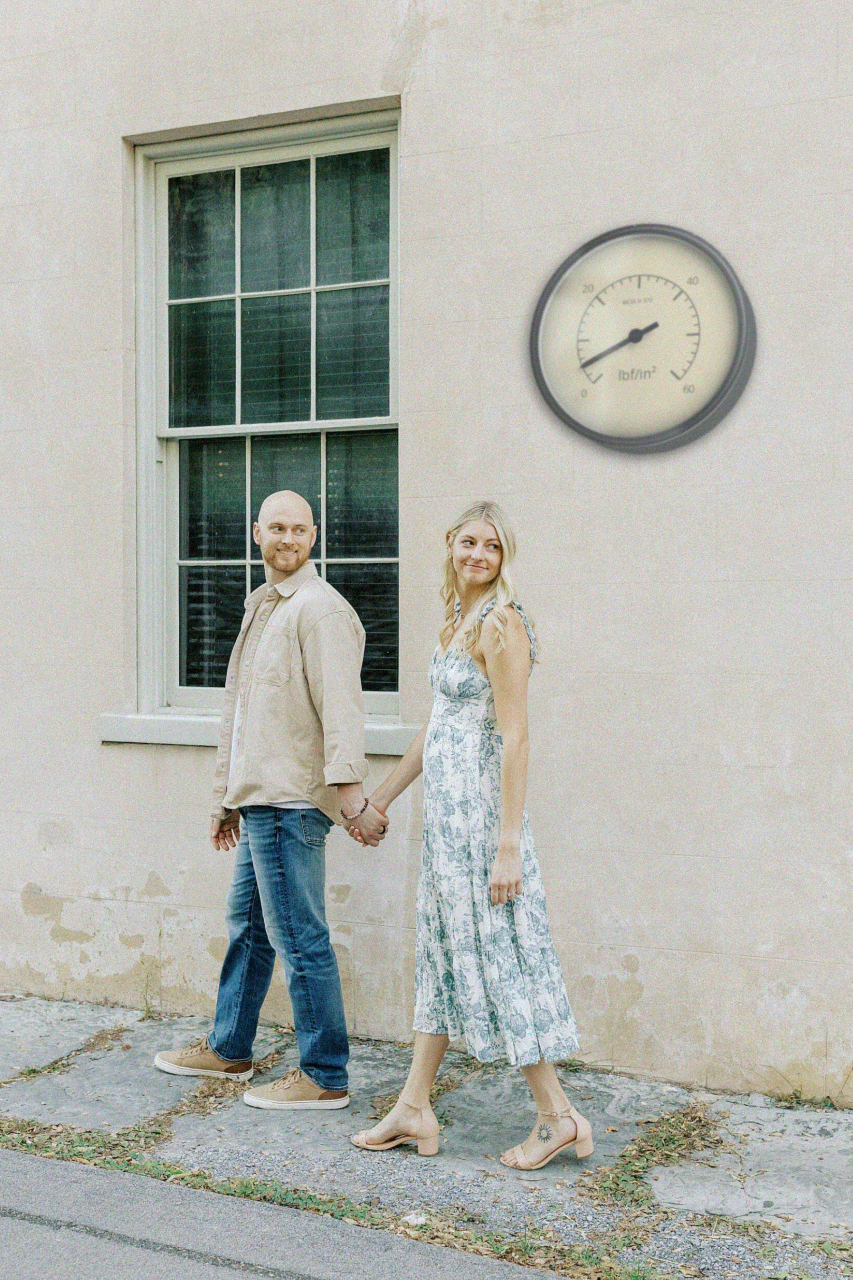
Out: 4 psi
